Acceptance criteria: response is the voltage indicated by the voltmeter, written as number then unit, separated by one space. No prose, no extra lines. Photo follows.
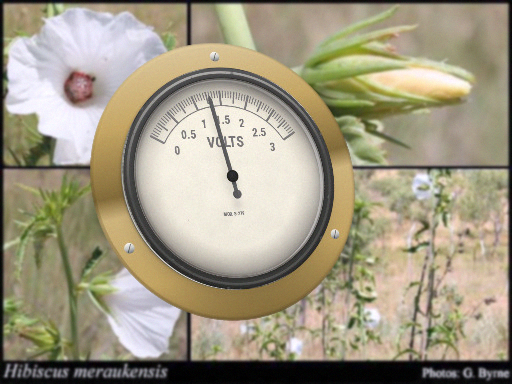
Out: 1.25 V
